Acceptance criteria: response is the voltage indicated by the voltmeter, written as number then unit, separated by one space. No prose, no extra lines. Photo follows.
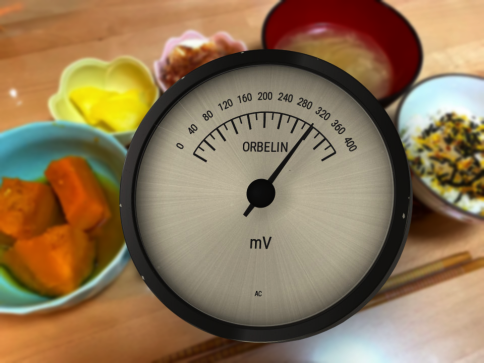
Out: 320 mV
